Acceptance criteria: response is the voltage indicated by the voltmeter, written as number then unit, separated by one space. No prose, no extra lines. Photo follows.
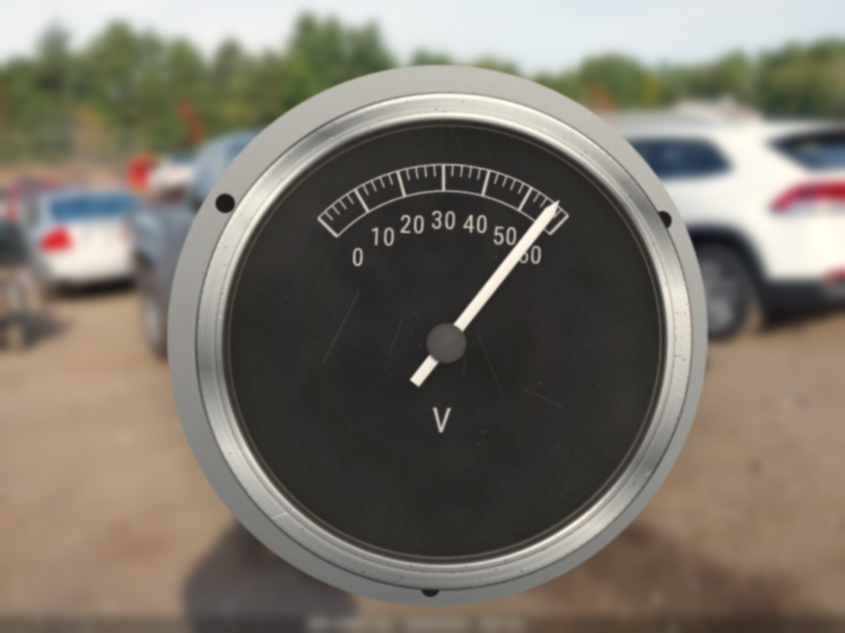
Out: 56 V
